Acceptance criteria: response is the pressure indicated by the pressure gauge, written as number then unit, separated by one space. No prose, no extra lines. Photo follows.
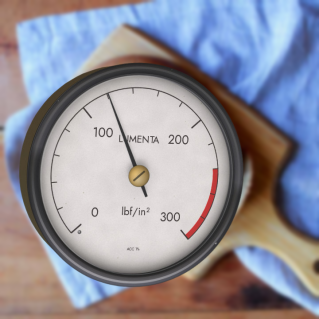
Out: 120 psi
